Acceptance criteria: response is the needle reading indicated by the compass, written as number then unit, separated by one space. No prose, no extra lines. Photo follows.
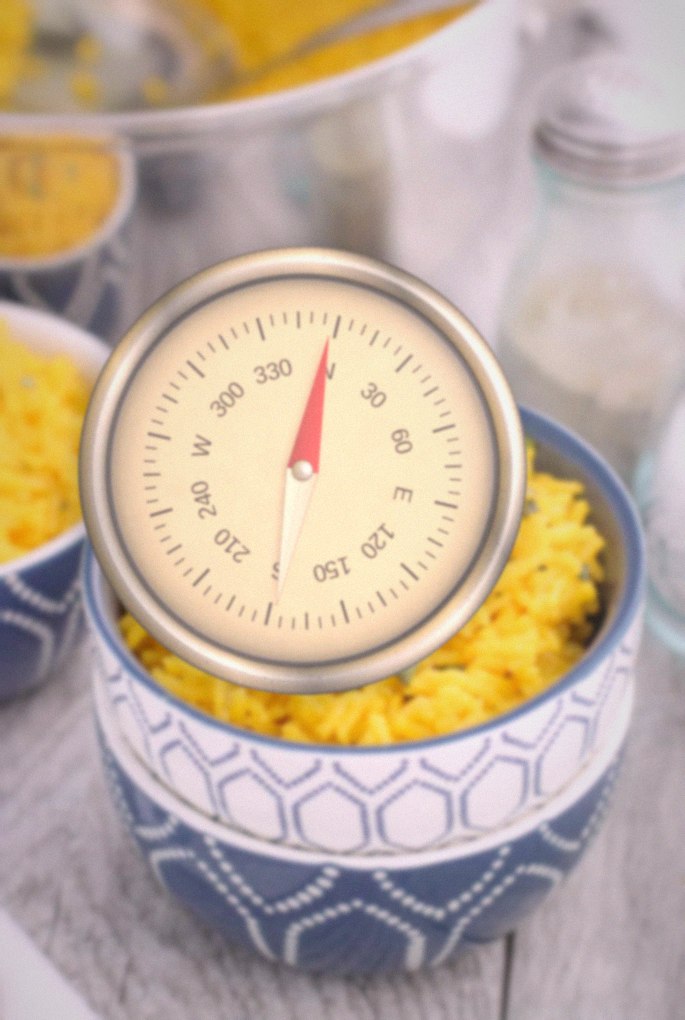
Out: 357.5 °
